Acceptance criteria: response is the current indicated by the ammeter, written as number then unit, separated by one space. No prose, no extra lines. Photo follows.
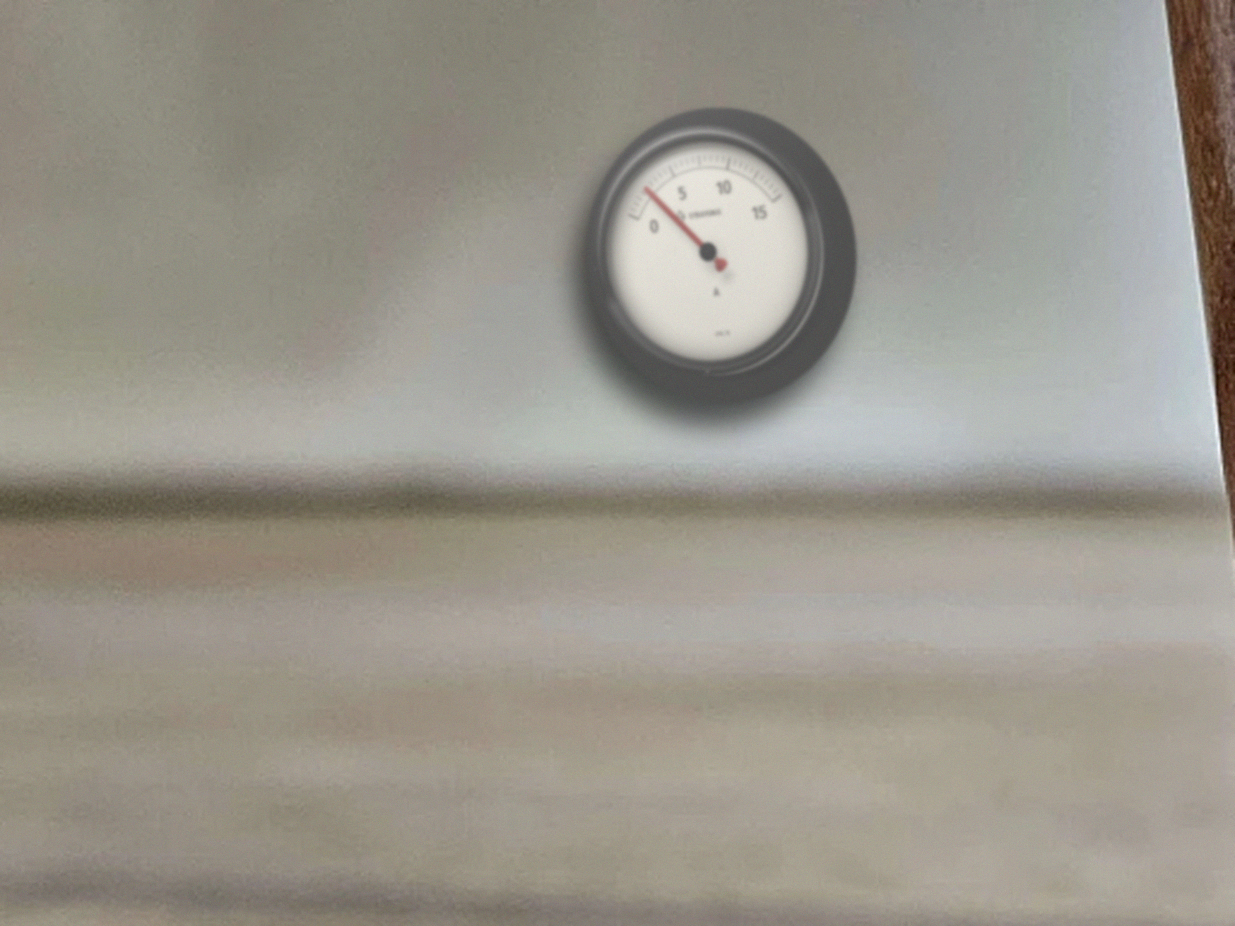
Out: 2.5 A
